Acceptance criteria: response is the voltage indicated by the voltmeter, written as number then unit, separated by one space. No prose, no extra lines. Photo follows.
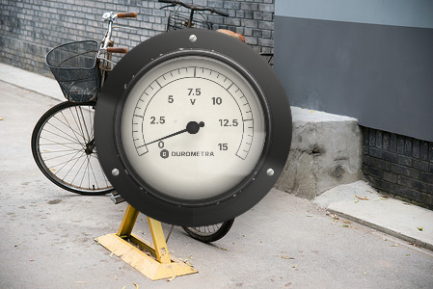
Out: 0.5 V
